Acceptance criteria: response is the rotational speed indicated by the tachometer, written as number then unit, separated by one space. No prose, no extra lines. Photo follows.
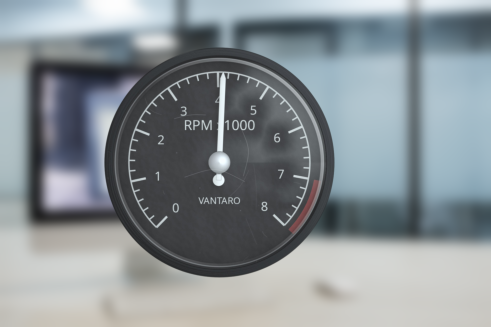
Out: 4100 rpm
